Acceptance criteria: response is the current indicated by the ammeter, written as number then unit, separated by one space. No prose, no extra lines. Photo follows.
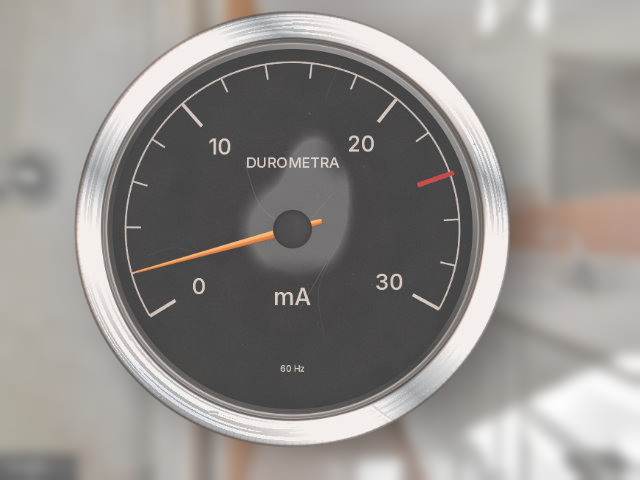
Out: 2 mA
